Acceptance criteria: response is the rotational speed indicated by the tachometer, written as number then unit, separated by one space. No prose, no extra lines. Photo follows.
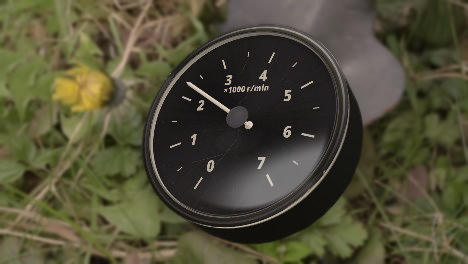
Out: 2250 rpm
